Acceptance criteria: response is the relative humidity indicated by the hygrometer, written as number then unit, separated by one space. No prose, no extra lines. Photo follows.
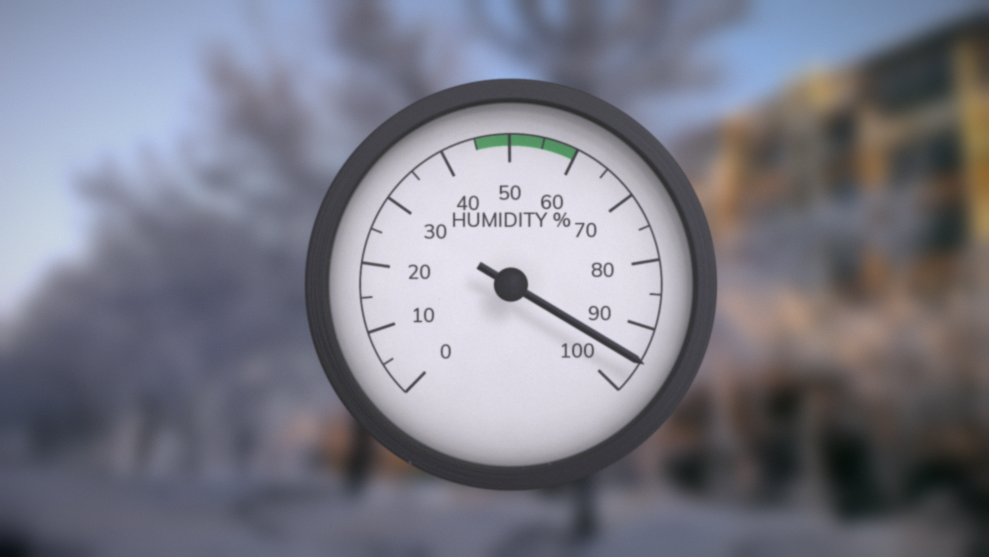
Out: 95 %
